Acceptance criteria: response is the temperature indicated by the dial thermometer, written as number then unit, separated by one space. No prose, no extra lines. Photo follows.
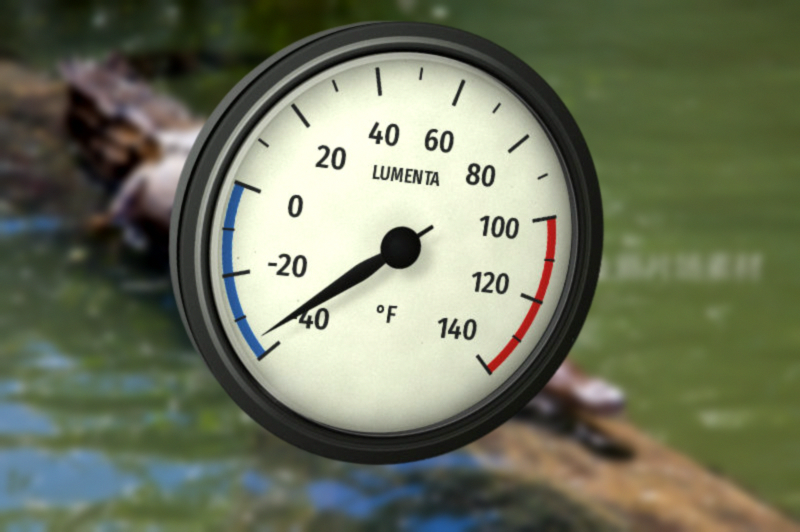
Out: -35 °F
